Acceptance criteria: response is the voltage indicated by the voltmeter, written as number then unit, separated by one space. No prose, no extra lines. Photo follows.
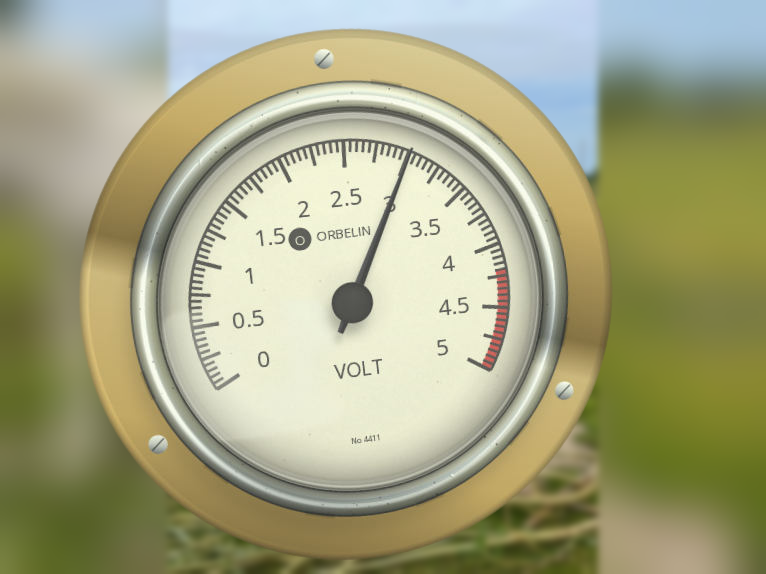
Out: 3 V
